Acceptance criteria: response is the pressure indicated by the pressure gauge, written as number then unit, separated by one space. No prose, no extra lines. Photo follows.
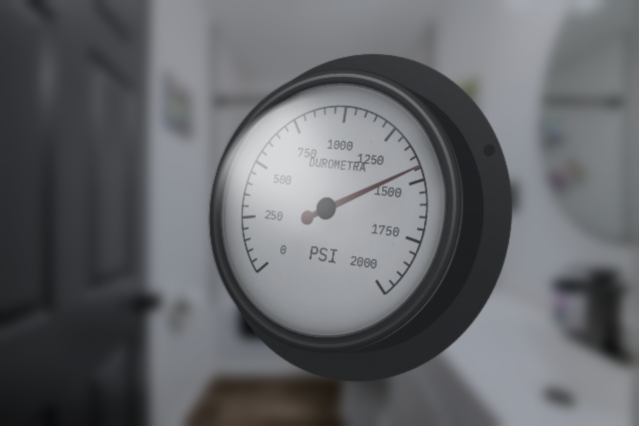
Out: 1450 psi
